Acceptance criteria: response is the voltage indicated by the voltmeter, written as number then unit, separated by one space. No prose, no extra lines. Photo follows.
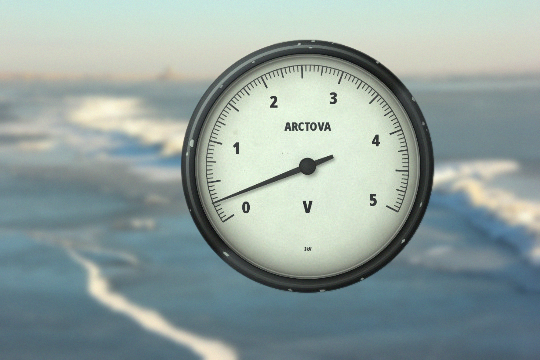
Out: 0.25 V
